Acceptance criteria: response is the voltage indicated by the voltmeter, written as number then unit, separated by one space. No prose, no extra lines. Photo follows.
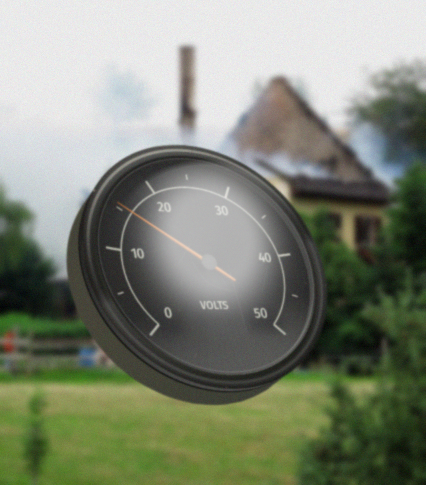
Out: 15 V
